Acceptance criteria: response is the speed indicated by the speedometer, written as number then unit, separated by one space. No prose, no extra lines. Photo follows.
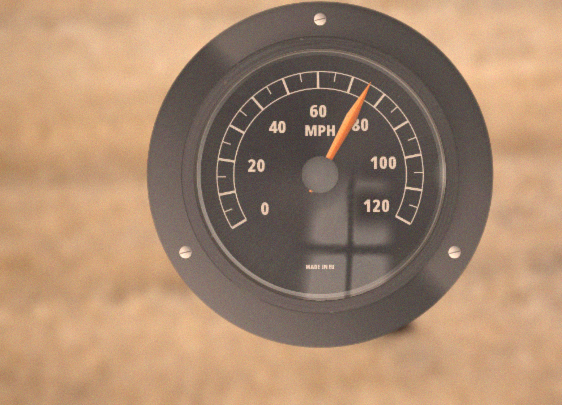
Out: 75 mph
